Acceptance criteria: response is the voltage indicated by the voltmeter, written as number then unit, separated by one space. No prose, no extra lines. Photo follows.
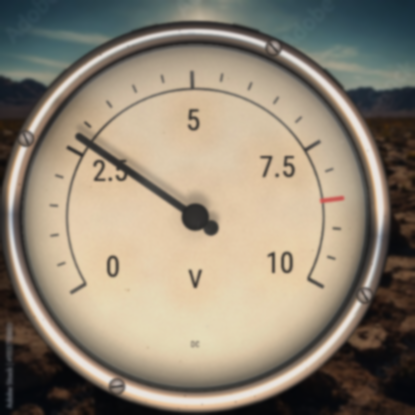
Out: 2.75 V
